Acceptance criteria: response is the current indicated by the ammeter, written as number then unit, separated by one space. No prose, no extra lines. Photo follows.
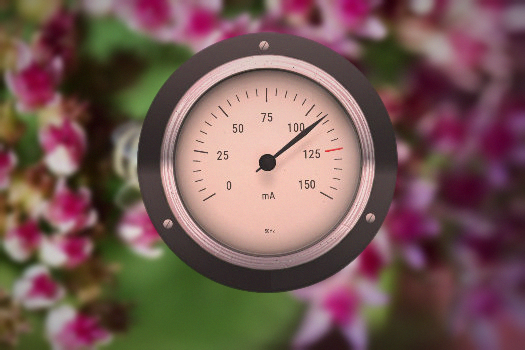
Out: 107.5 mA
